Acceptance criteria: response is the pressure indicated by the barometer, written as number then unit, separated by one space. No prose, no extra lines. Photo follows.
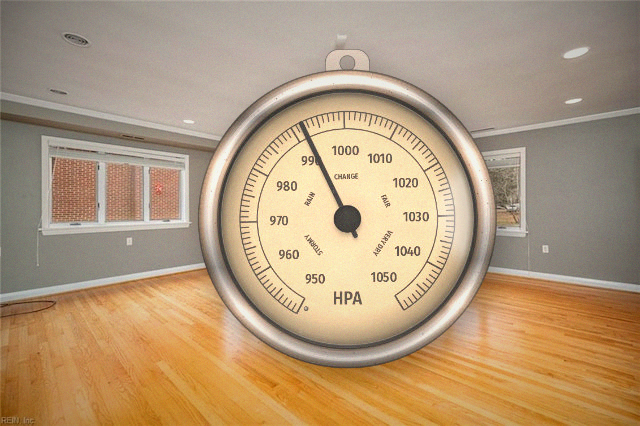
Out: 992 hPa
